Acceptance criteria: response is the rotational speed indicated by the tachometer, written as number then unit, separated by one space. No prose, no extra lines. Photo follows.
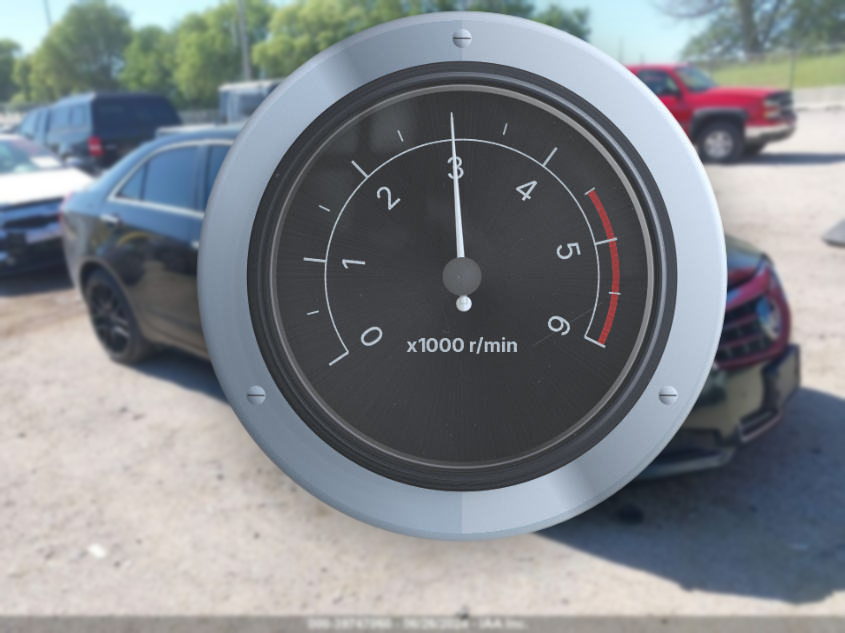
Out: 3000 rpm
